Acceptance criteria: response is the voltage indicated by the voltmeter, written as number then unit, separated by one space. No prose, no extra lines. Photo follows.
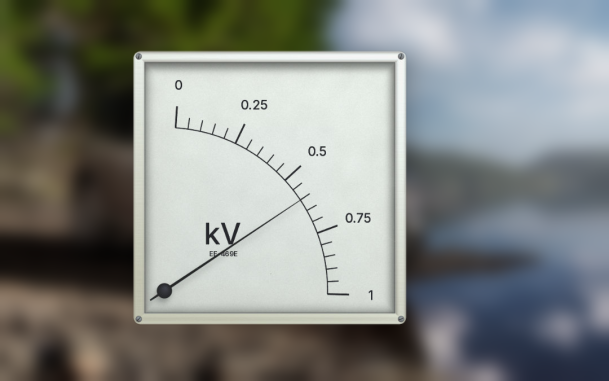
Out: 0.6 kV
